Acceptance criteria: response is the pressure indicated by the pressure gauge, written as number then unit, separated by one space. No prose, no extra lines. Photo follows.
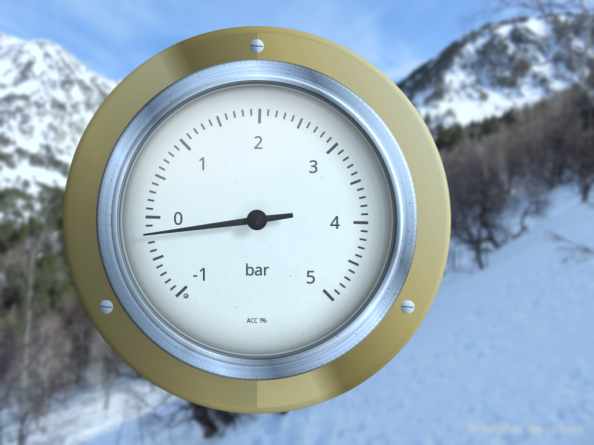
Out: -0.2 bar
